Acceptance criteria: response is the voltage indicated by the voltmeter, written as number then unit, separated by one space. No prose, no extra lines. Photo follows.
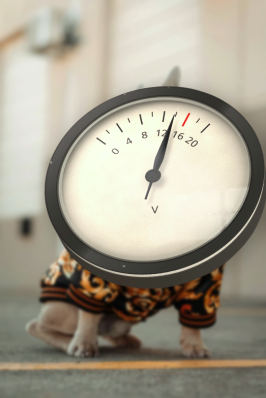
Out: 14 V
